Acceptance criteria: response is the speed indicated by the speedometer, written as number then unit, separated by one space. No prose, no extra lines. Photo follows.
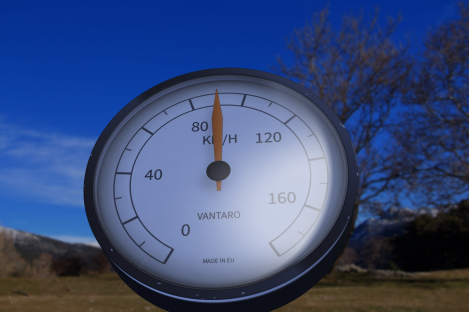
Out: 90 km/h
